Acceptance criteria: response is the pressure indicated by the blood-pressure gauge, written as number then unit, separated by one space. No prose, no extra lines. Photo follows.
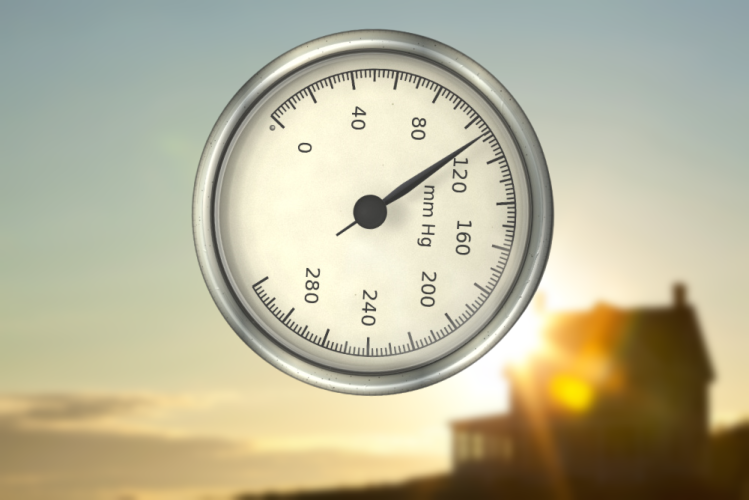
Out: 108 mmHg
